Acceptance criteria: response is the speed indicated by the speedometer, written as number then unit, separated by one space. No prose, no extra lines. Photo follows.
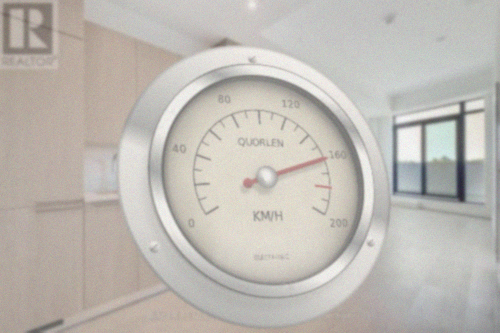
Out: 160 km/h
